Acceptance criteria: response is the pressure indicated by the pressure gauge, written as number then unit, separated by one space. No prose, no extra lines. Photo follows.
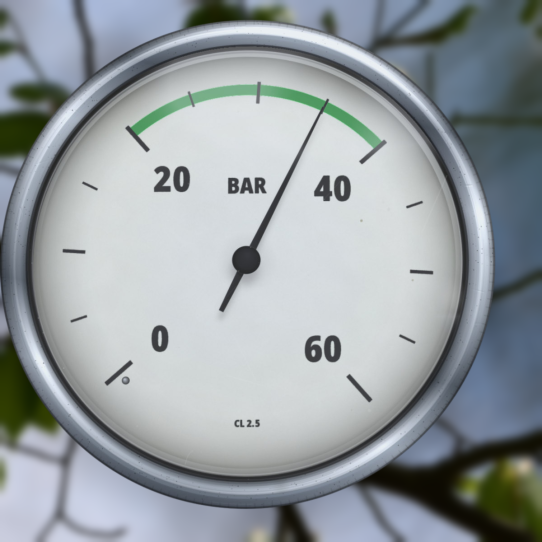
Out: 35 bar
